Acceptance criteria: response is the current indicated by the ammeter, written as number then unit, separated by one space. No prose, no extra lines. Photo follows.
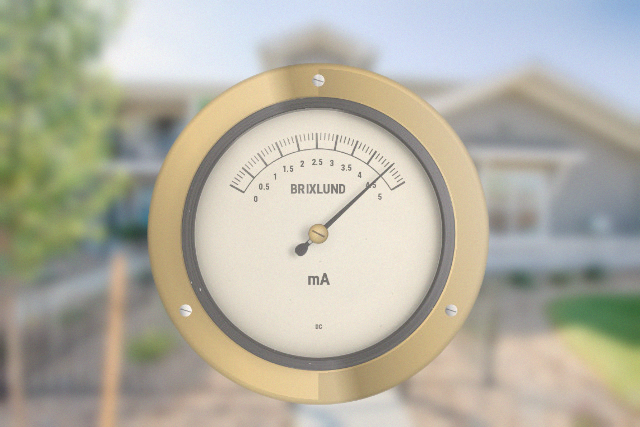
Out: 4.5 mA
